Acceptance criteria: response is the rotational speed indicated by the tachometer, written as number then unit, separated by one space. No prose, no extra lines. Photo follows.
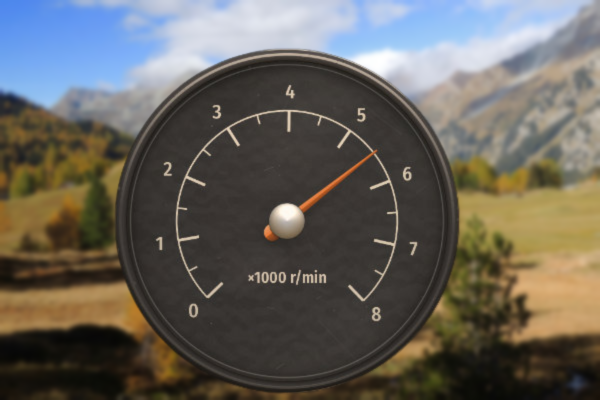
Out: 5500 rpm
